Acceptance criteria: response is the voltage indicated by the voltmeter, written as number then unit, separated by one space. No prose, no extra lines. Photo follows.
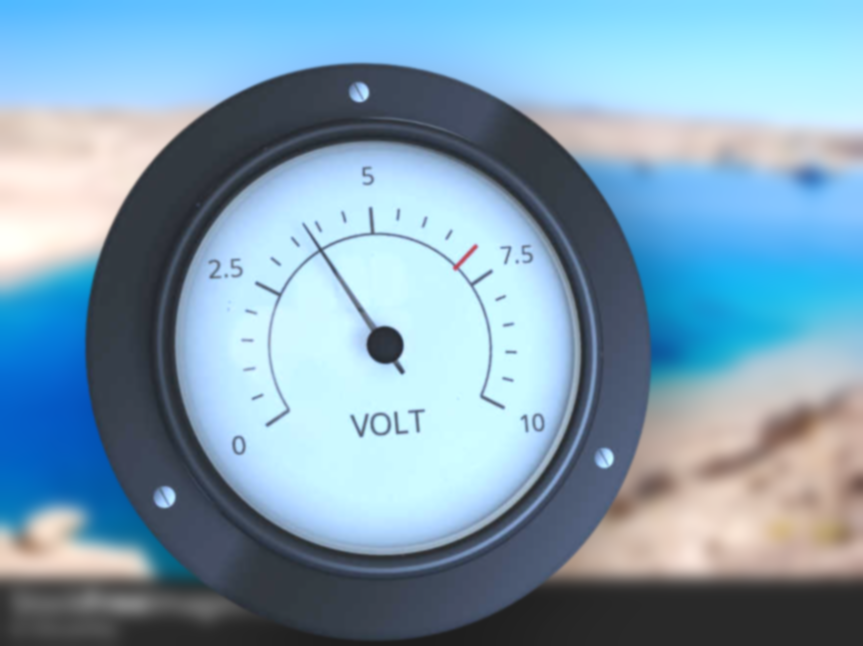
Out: 3.75 V
